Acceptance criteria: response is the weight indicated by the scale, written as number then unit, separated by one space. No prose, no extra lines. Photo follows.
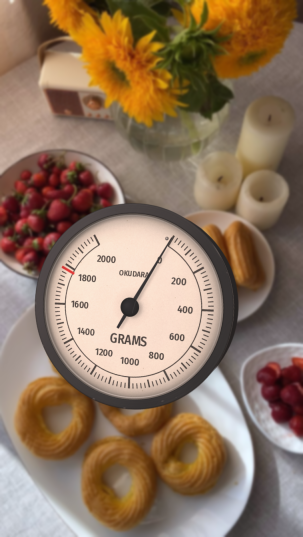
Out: 0 g
